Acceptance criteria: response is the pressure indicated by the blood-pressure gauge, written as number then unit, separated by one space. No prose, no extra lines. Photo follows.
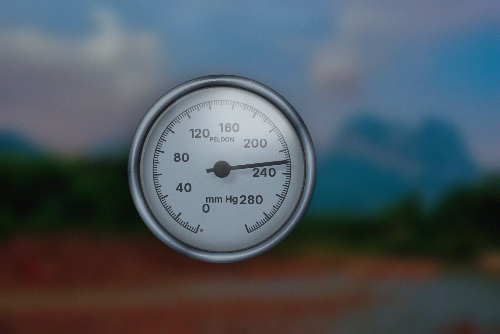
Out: 230 mmHg
